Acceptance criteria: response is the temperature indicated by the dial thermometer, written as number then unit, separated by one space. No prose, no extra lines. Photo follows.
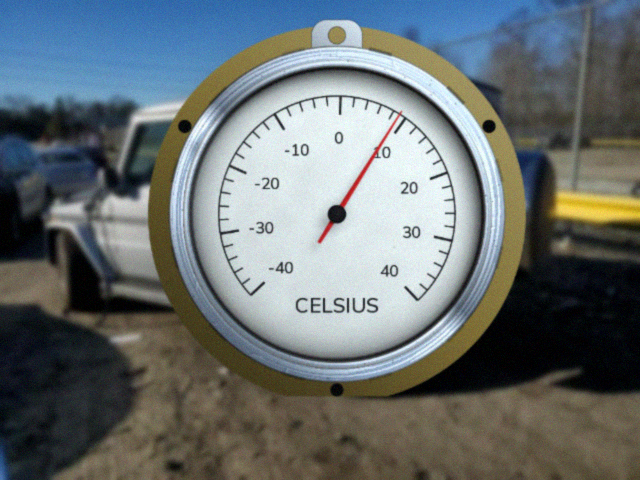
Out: 9 °C
